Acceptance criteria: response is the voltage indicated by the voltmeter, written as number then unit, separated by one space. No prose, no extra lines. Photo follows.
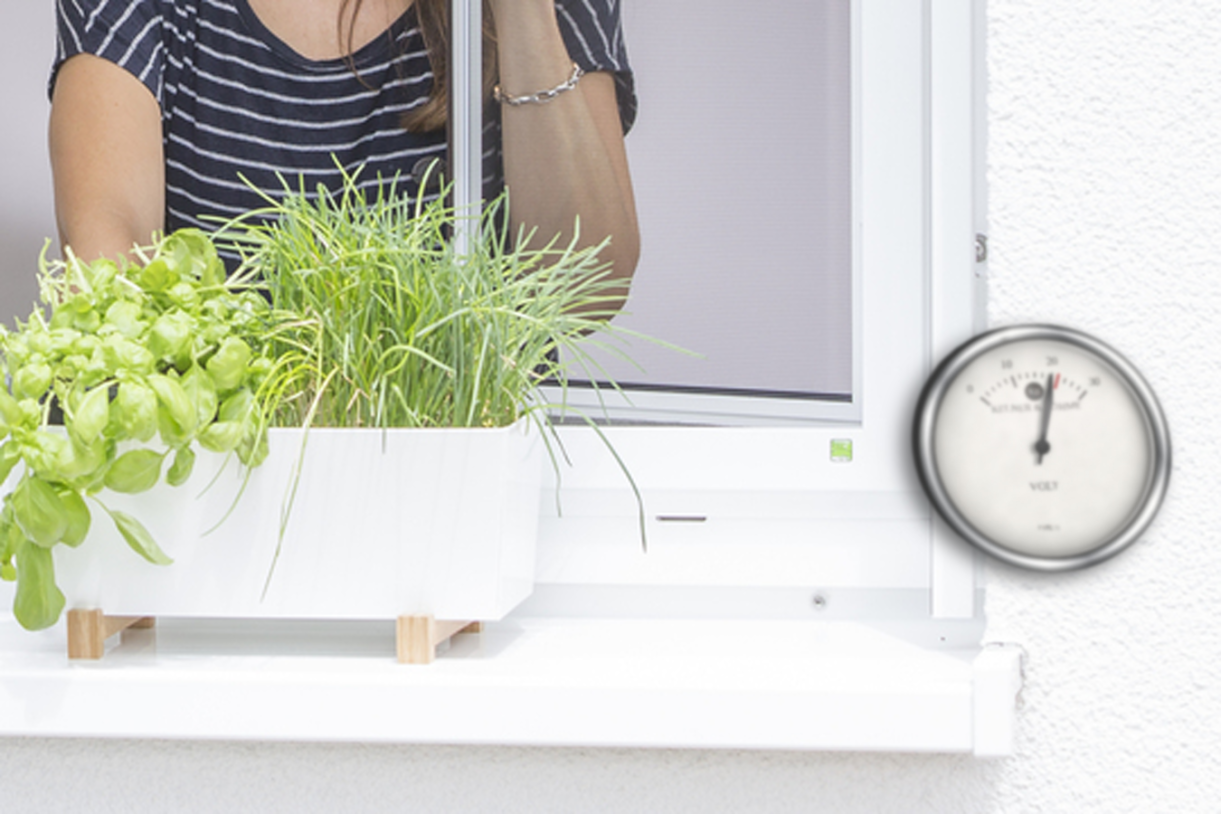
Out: 20 V
